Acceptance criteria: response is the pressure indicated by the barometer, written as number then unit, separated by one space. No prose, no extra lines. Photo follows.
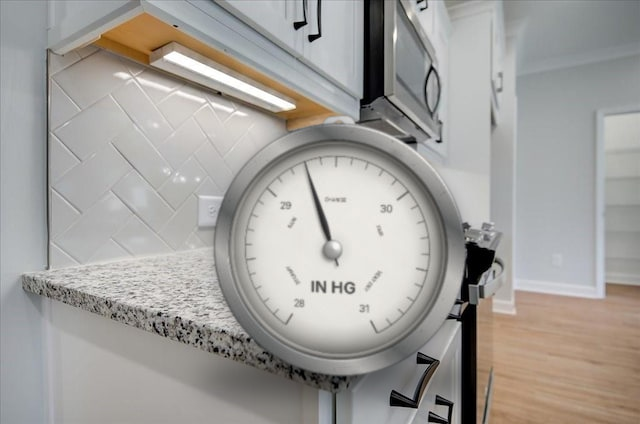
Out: 29.3 inHg
